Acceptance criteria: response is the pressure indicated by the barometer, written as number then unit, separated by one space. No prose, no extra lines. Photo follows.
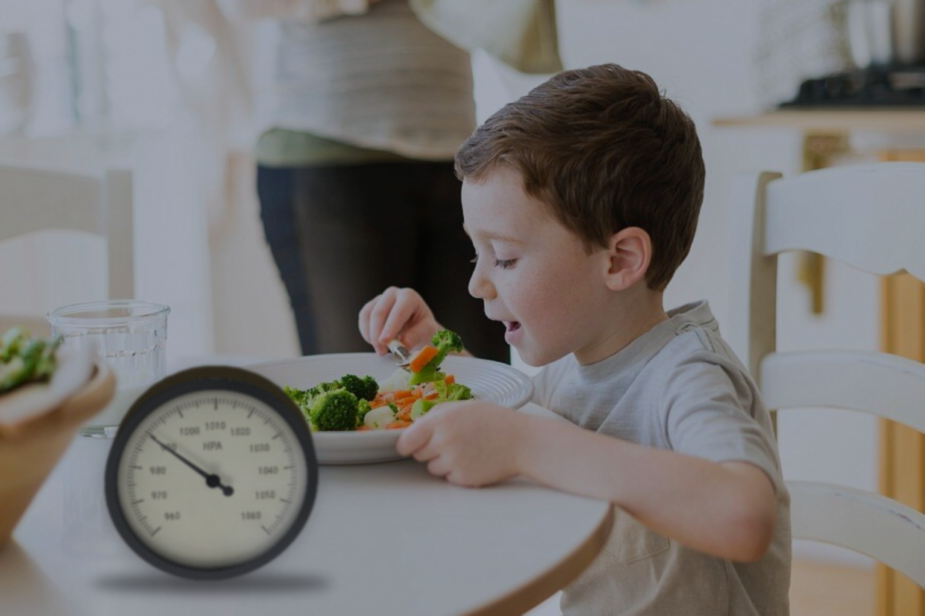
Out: 990 hPa
